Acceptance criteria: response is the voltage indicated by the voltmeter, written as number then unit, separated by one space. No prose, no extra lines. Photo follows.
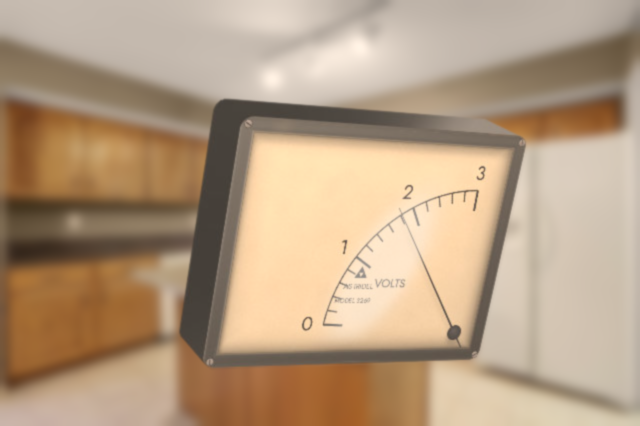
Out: 1.8 V
